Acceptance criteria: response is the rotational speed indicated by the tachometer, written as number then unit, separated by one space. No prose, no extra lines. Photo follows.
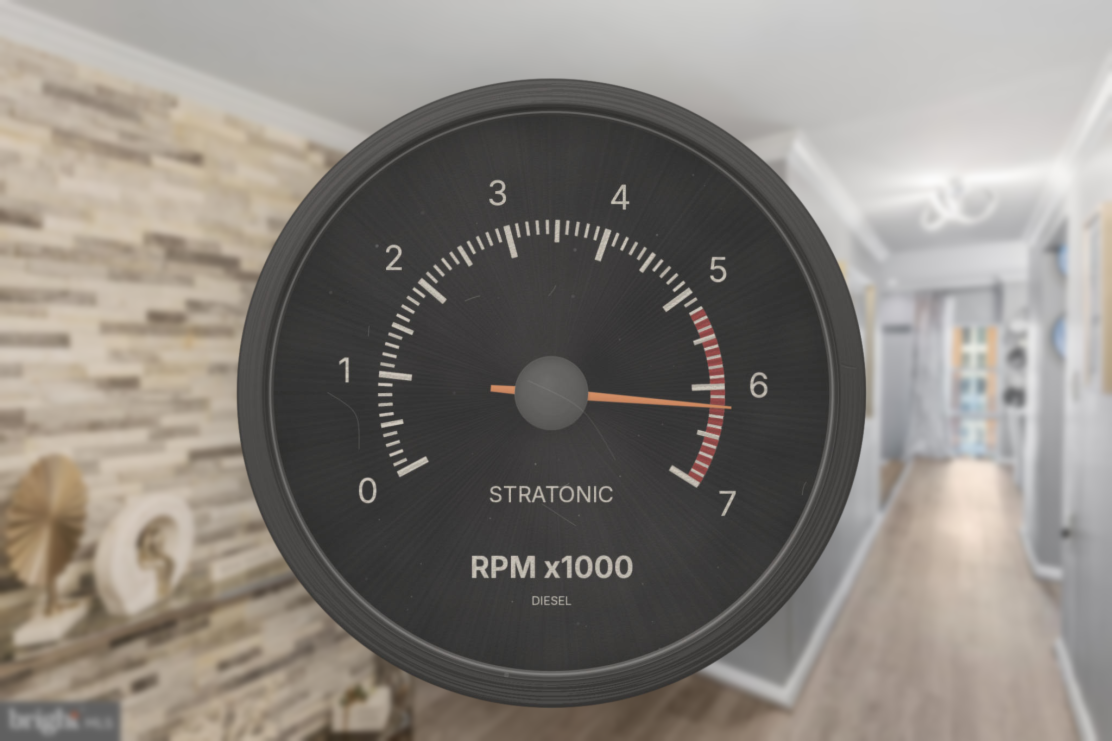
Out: 6200 rpm
